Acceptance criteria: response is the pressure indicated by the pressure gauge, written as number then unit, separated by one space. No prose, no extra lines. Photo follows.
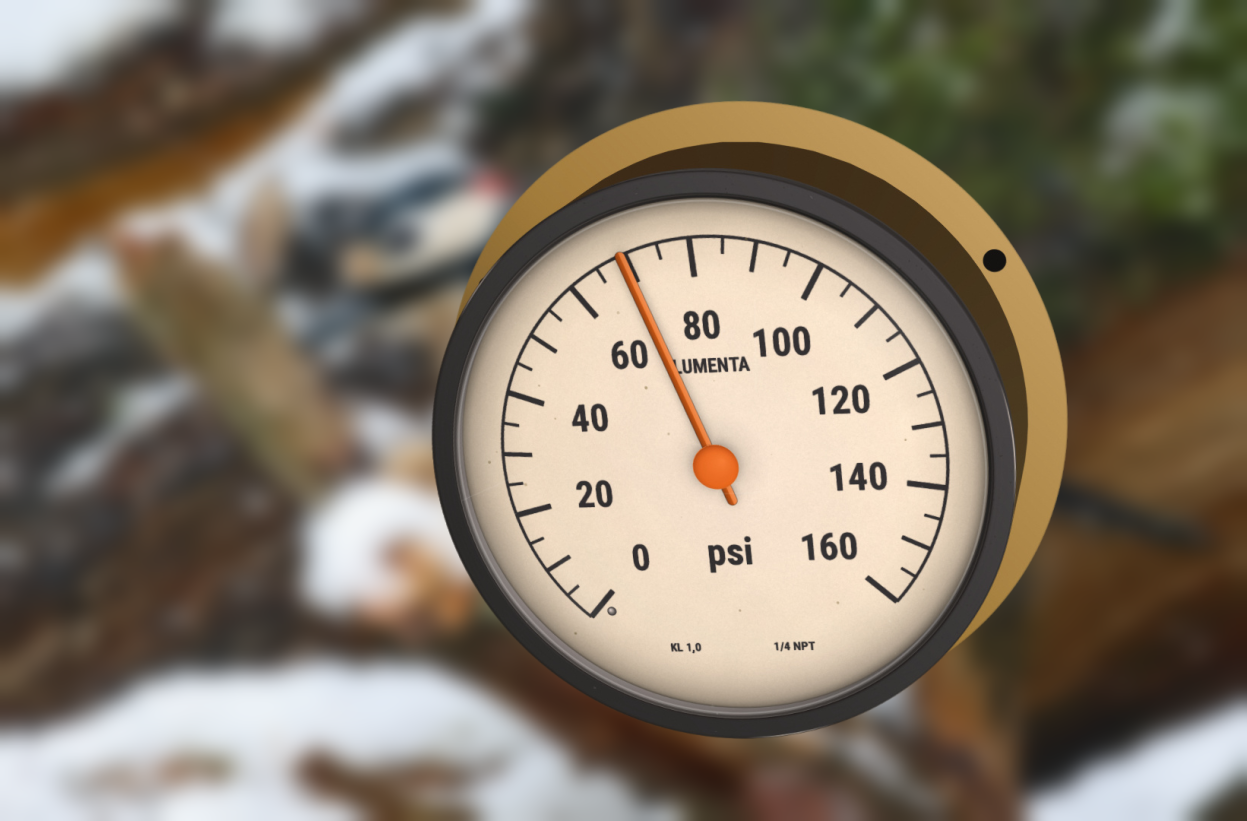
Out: 70 psi
